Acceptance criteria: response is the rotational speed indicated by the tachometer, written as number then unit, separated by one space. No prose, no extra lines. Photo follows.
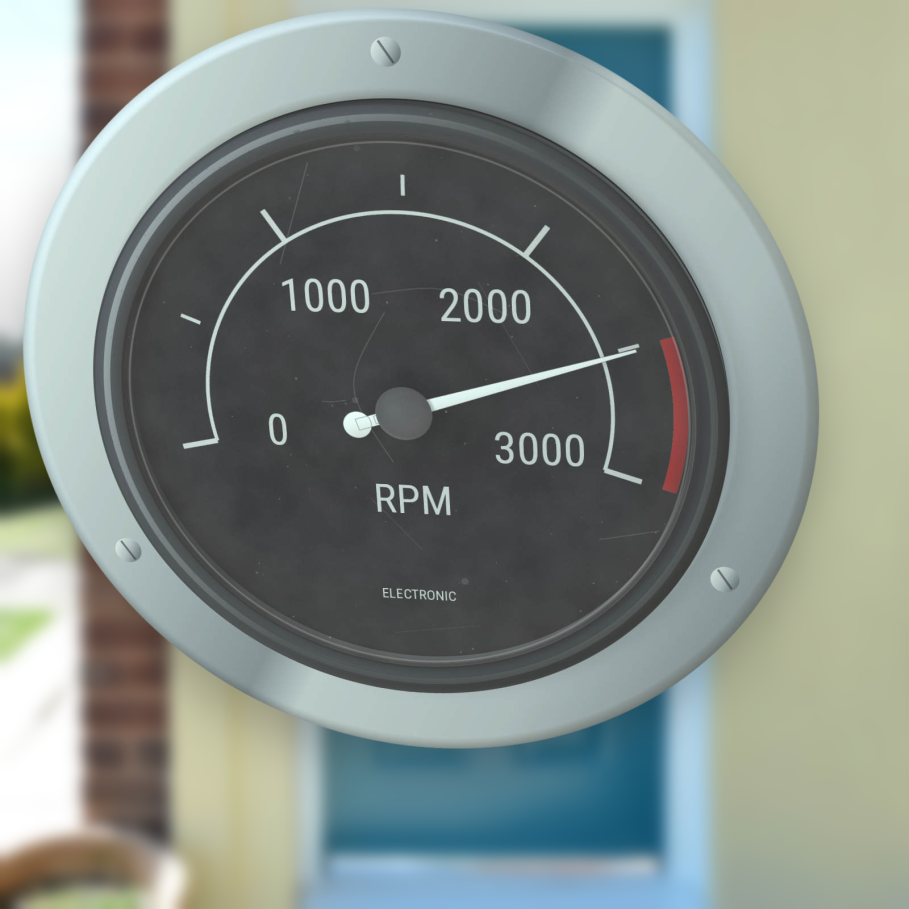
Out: 2500 rpm
